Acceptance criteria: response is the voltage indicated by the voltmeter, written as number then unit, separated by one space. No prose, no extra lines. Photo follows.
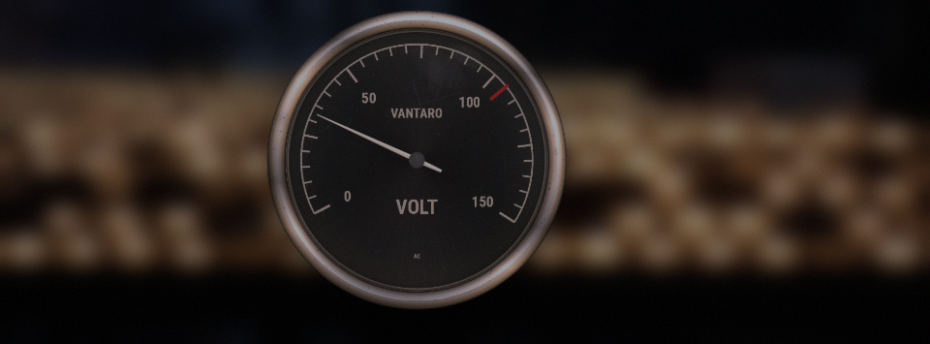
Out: 32.5 V
